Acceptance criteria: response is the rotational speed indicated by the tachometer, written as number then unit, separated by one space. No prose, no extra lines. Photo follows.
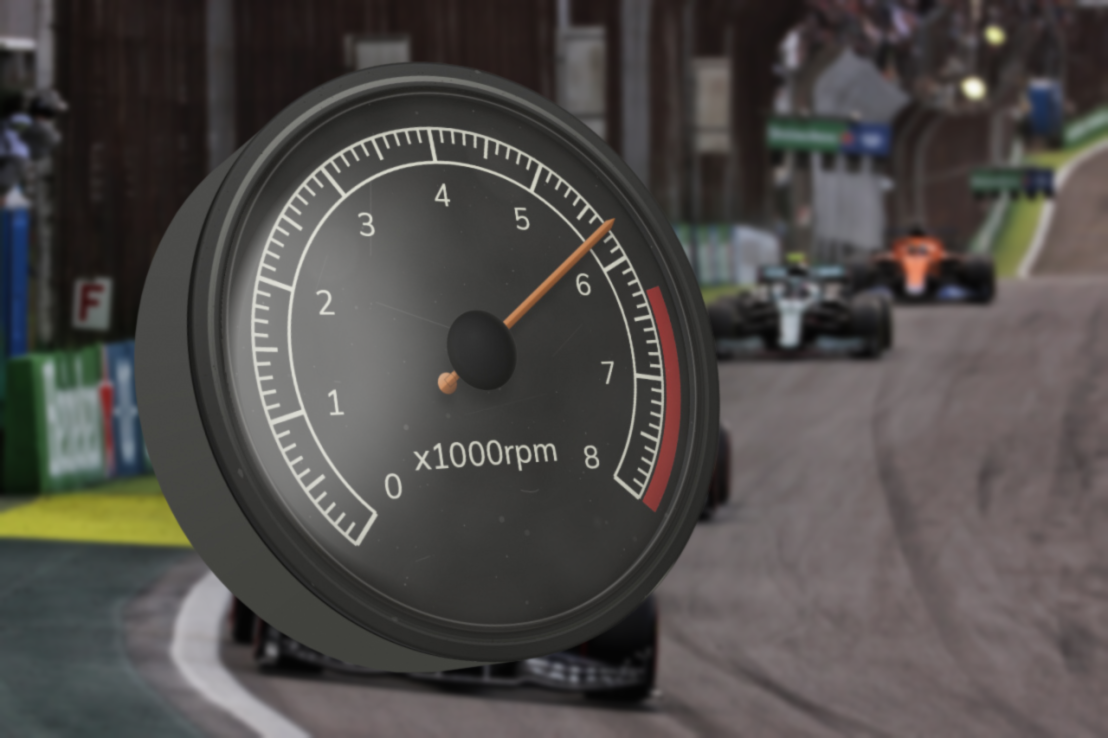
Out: 5700 rpm
